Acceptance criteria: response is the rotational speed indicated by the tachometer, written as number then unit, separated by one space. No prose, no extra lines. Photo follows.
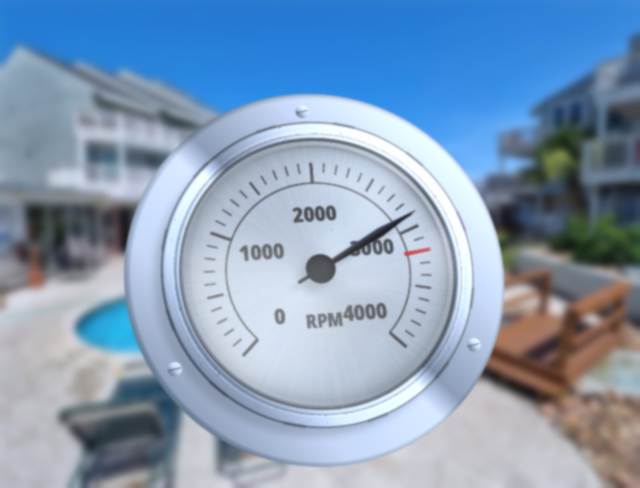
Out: 2900 rpm
